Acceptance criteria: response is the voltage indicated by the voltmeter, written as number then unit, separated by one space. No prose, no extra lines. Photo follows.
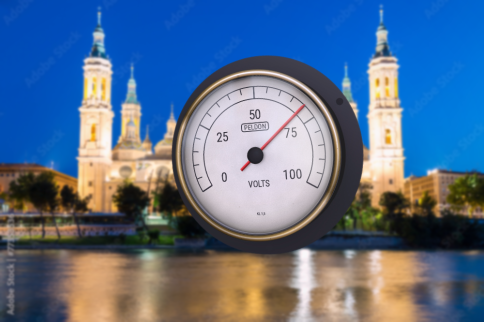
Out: 70 V
